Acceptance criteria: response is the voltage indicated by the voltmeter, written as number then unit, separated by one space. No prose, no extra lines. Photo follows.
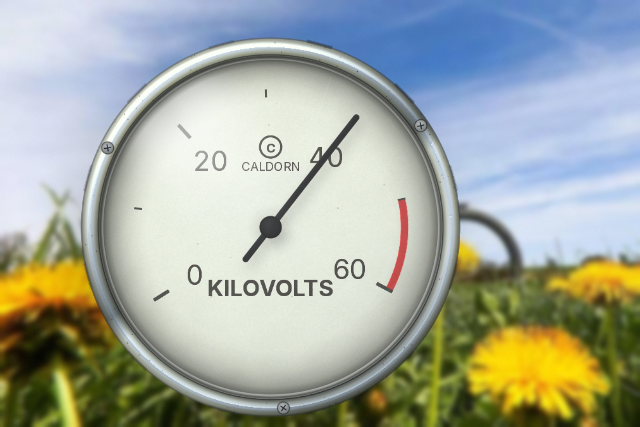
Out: 40 kV
